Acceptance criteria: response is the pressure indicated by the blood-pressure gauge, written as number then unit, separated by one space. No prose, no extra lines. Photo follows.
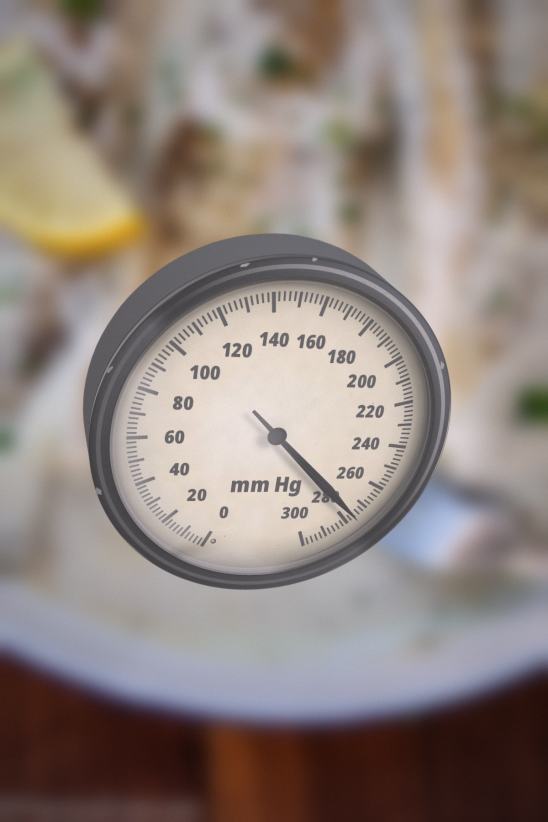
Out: 276 mmHg
